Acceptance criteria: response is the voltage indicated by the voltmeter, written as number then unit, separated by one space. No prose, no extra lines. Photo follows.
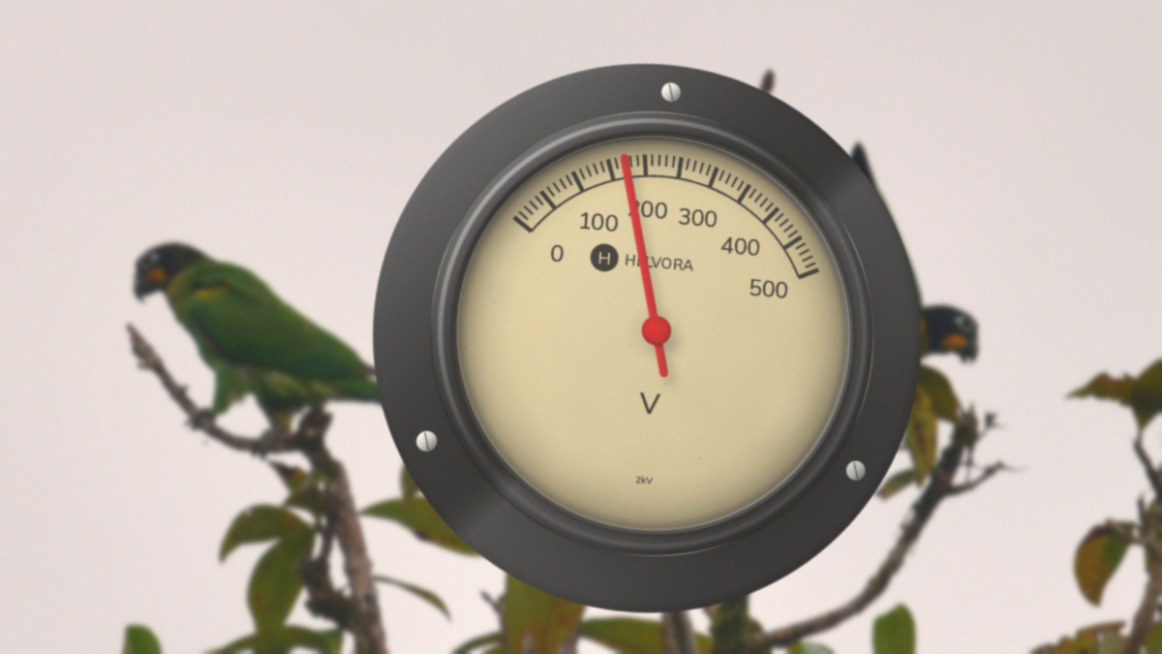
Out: 170 V
